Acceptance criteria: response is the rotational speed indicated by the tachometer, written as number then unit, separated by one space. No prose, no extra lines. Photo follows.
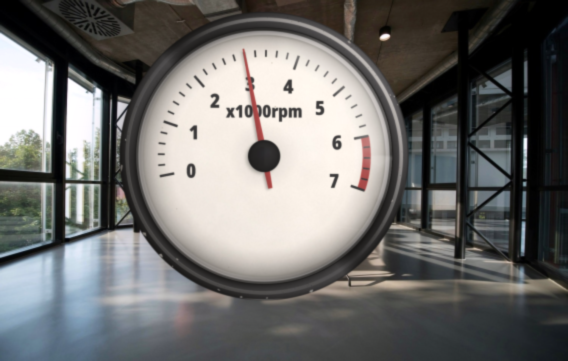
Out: 3000 rpm
